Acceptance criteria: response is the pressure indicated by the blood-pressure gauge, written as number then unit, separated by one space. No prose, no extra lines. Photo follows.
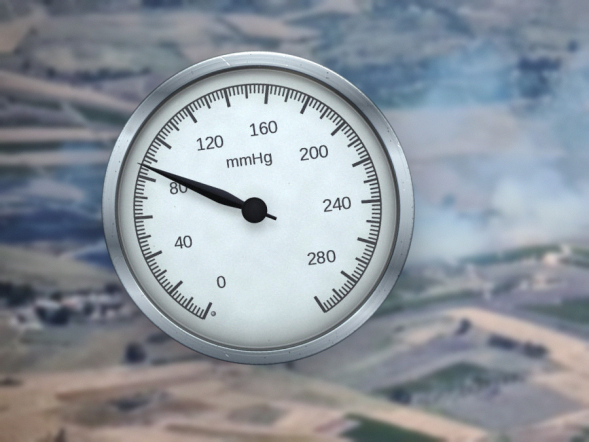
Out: 86 mmHg
